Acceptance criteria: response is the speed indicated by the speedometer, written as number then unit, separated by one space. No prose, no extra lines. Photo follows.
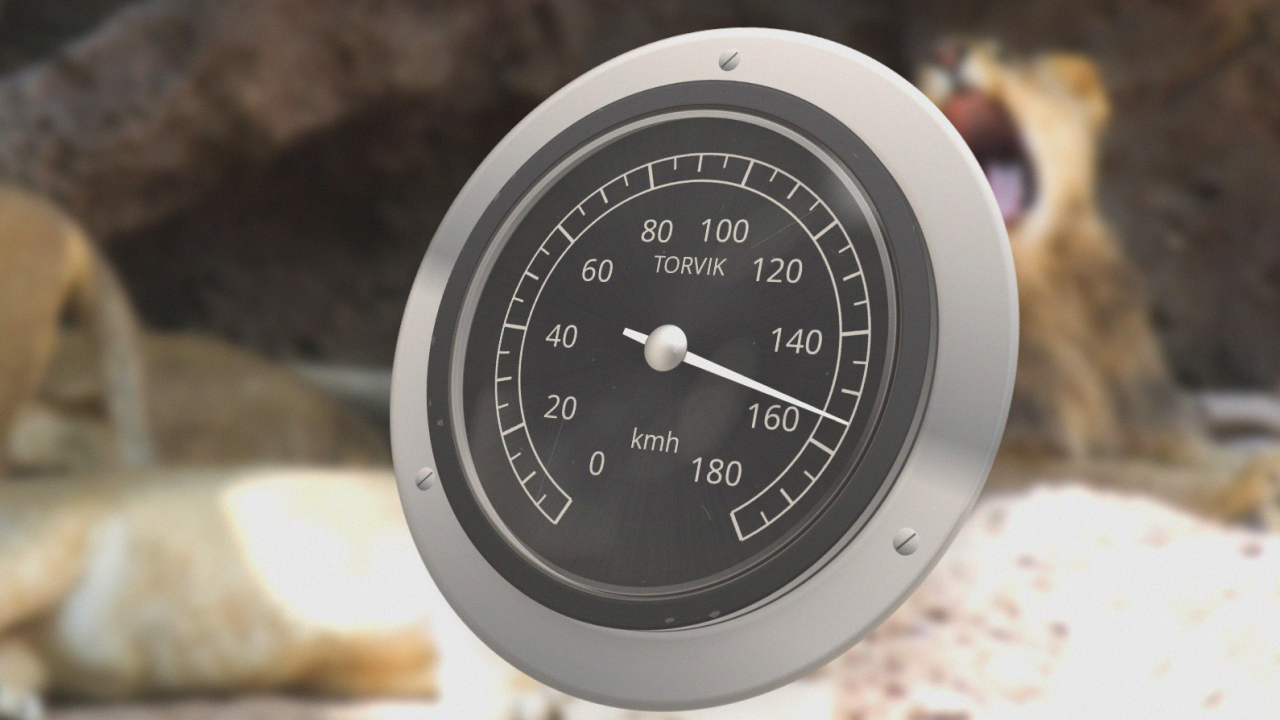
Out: 155 km/h
